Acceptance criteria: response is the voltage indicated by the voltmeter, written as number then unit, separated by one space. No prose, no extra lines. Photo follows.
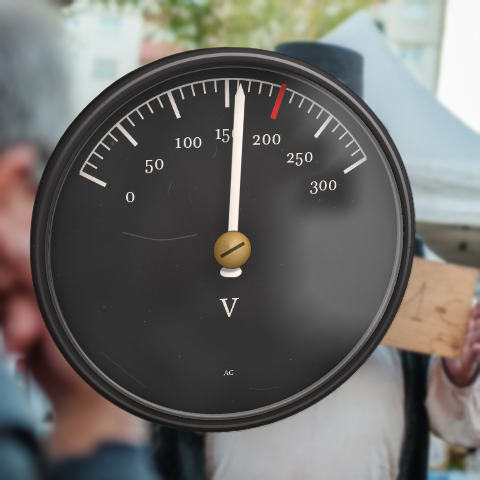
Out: 160 V
